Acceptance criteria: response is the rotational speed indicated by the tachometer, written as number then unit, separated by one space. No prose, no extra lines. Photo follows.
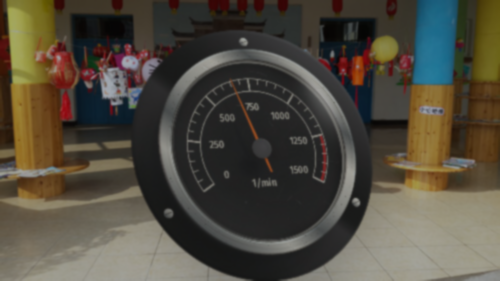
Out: 650 rpm
